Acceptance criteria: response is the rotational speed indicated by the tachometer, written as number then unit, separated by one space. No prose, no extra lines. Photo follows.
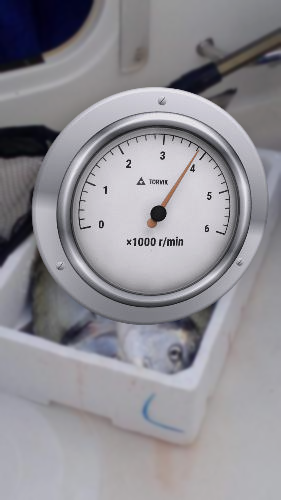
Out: 3800 rpm
